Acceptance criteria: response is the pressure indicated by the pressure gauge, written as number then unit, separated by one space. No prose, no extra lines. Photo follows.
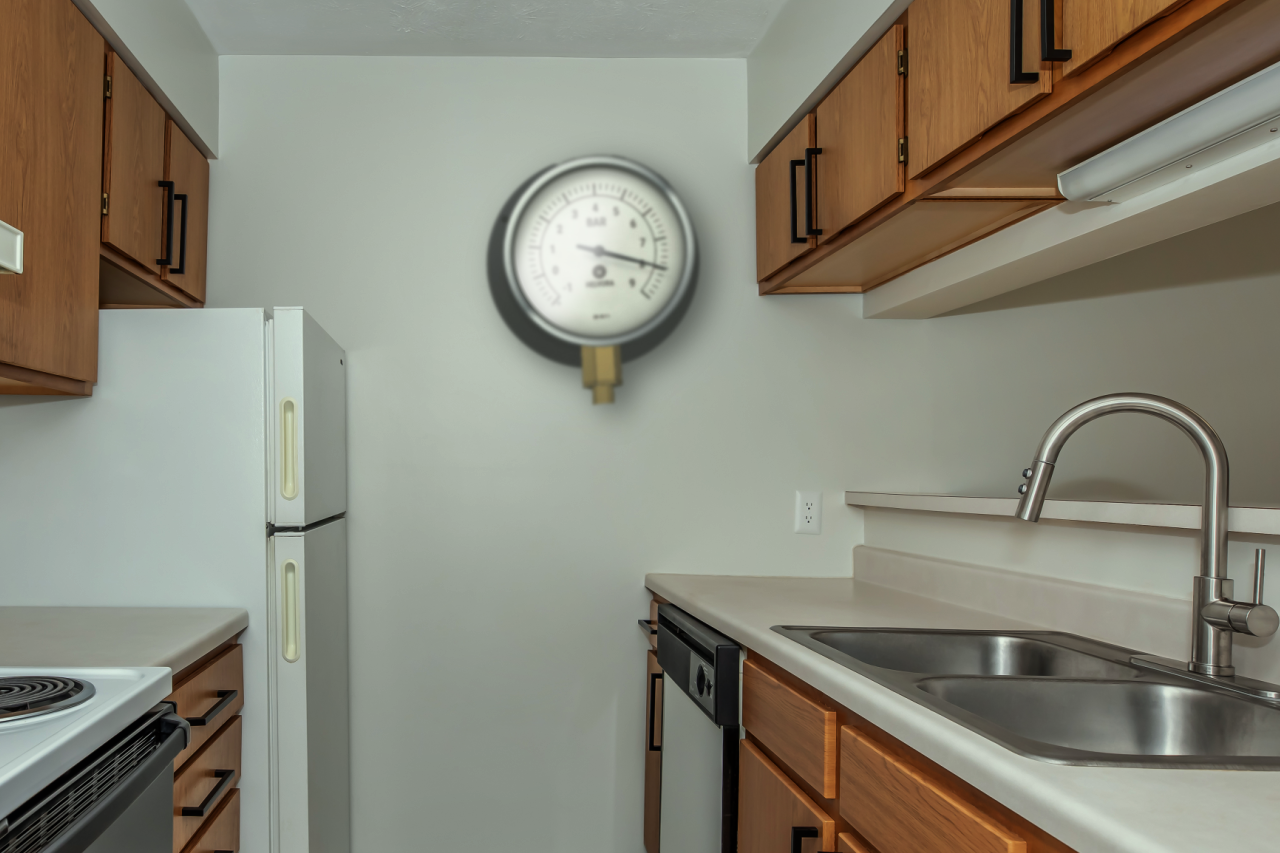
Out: 8 bar
